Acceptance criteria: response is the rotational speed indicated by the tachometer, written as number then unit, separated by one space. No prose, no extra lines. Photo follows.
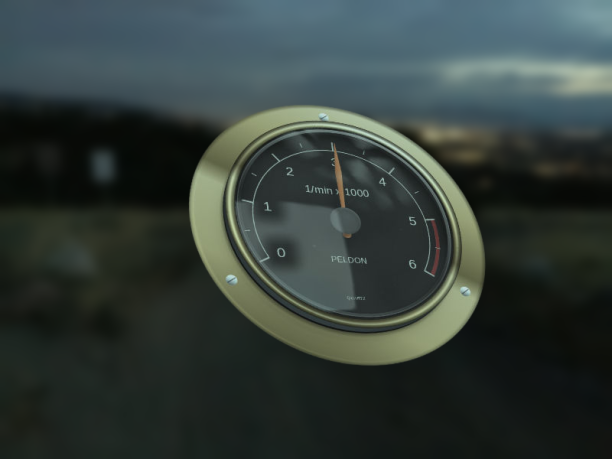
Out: 3000 rpm
